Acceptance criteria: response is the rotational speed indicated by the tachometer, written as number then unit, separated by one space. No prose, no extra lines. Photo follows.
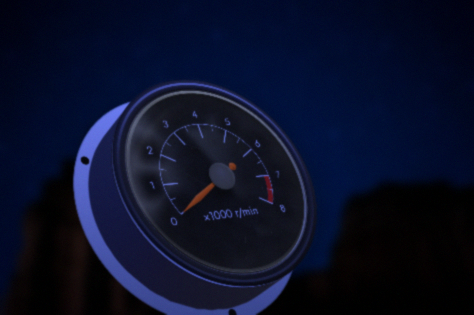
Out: 0 rpm
